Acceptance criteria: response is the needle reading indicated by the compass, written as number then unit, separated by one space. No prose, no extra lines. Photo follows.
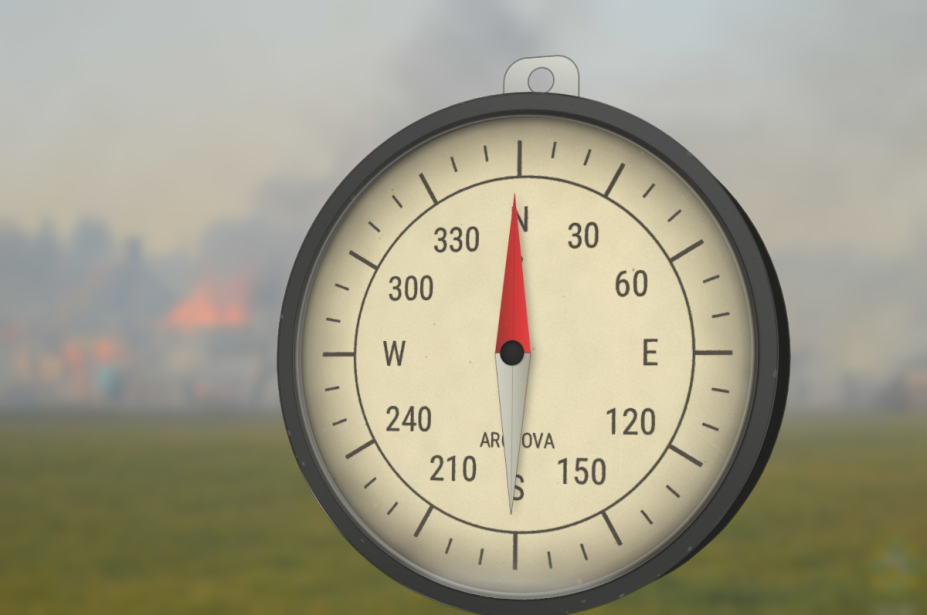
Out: 0 °
